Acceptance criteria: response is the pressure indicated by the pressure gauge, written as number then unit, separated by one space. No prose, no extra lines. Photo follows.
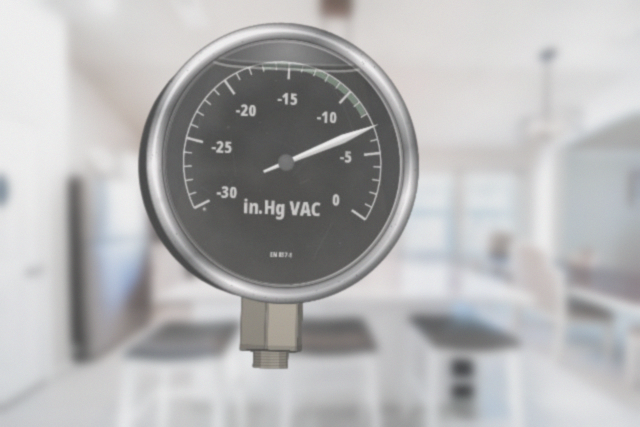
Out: -7 inHg
